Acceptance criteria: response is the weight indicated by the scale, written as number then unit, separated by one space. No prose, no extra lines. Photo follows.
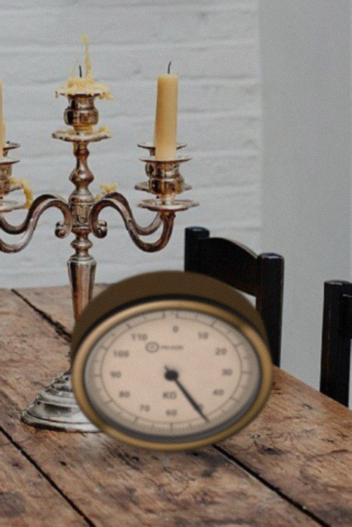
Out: 50 kg
